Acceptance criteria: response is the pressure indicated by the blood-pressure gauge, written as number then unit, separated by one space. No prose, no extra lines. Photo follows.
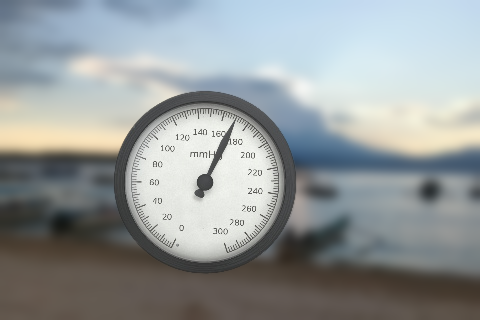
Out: 170 mmHg
